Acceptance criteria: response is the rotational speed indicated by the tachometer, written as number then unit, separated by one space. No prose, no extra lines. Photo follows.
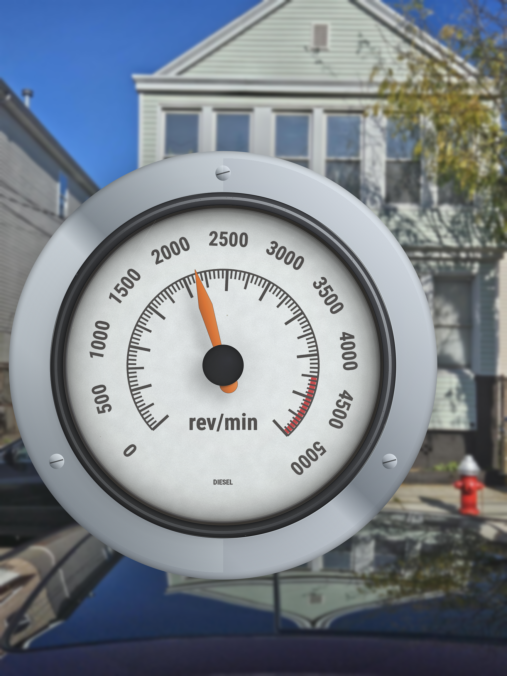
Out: 2150 rpm
